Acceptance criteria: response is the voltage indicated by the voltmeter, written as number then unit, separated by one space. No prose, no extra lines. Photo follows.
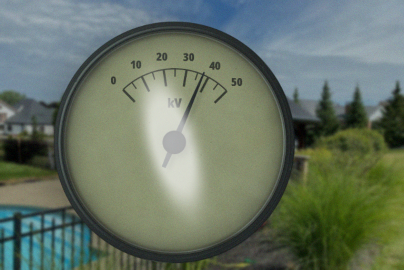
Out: 37.5 kV
